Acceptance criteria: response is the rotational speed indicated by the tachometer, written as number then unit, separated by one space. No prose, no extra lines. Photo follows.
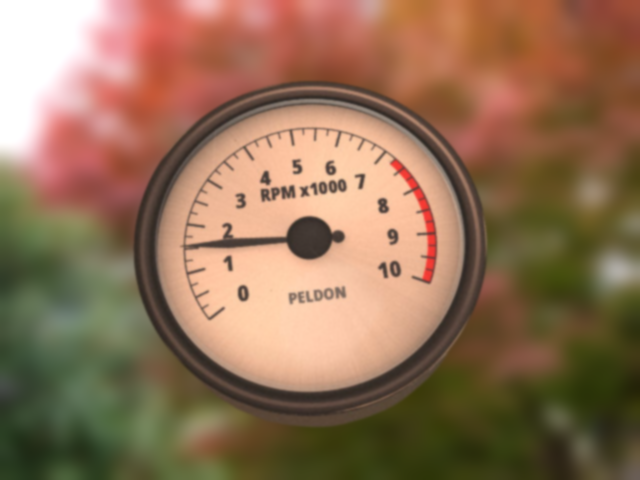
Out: 1500 rpm
